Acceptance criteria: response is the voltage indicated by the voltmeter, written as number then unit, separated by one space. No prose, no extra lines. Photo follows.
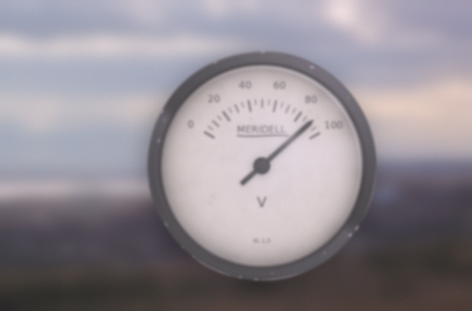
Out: 90 V
